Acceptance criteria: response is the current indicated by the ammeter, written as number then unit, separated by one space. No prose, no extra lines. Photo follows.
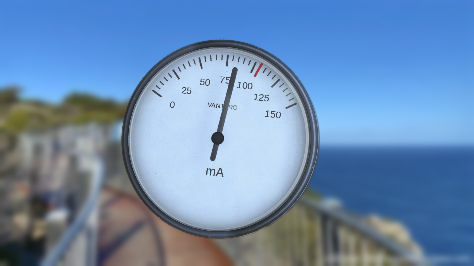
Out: 85 mA
